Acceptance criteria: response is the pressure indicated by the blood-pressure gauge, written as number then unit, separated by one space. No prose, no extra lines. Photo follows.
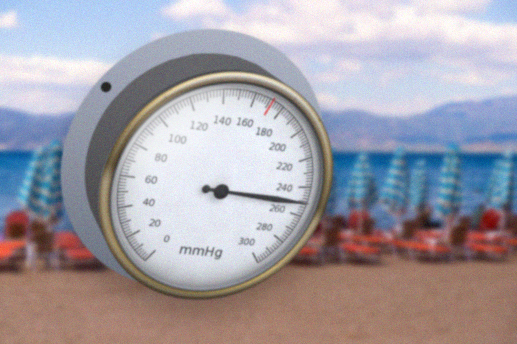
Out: 250 mmHg
